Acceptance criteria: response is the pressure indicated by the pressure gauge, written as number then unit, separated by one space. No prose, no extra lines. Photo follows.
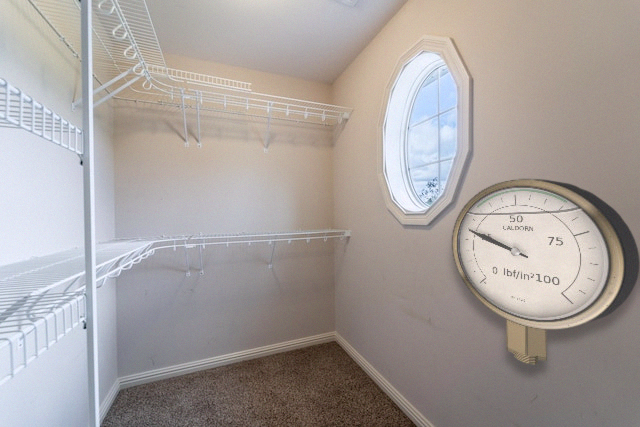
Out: 25 psi
